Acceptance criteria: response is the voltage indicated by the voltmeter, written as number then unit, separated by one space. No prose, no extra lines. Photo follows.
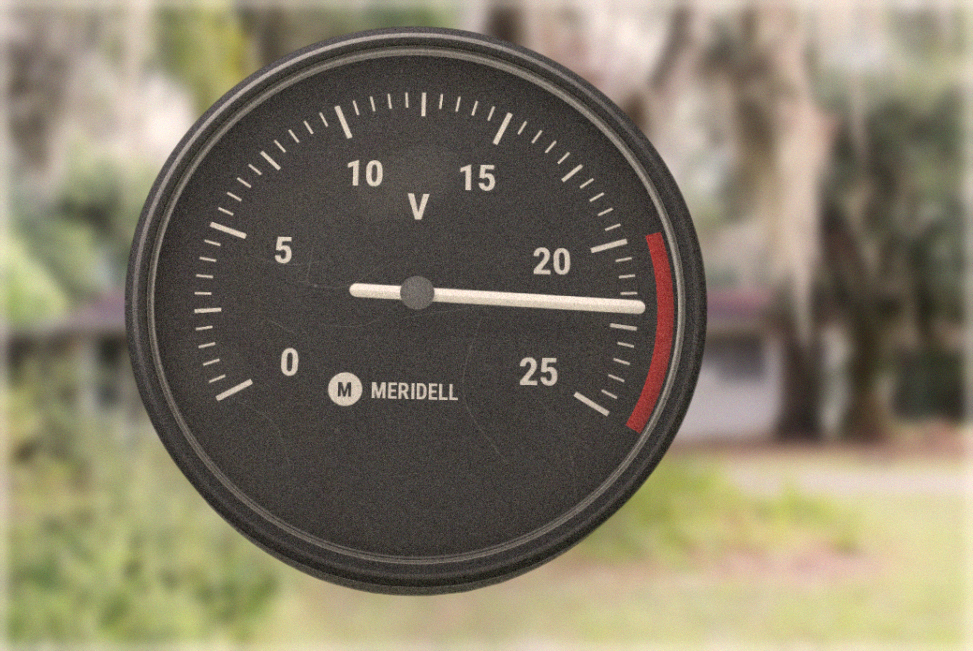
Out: 22 V
